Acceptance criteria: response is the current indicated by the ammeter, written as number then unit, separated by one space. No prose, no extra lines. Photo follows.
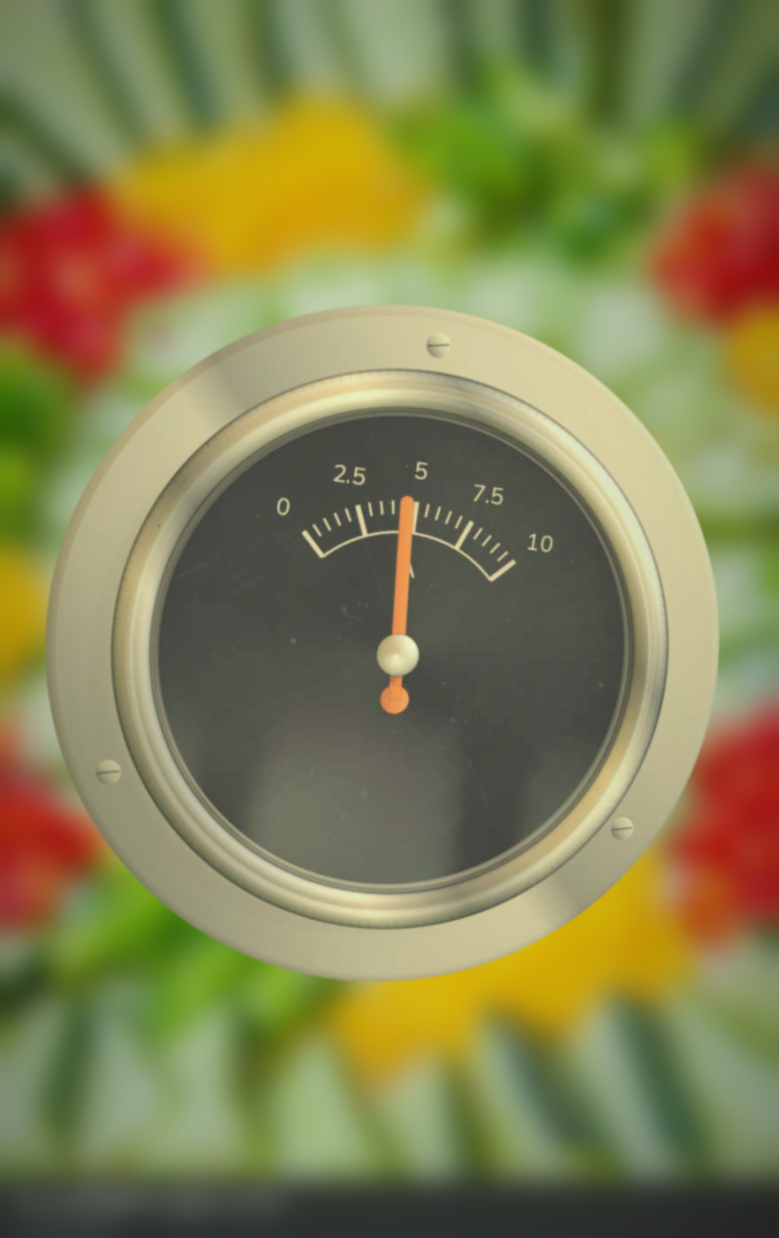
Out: 4.5 A
